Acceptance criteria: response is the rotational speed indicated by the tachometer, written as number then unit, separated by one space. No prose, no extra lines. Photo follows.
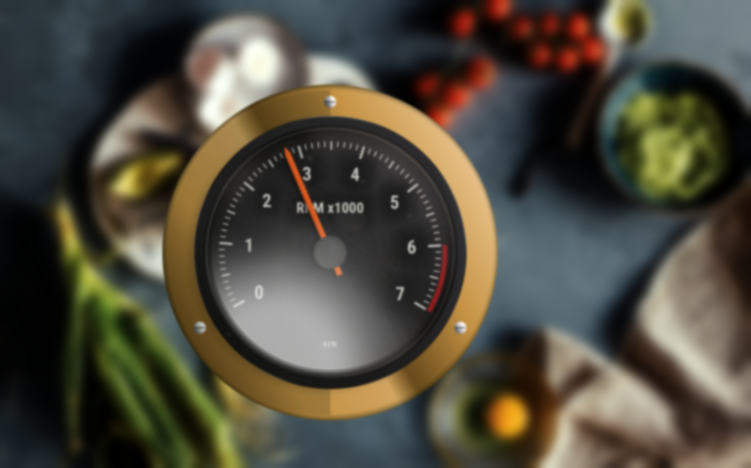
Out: 2800 rpm
